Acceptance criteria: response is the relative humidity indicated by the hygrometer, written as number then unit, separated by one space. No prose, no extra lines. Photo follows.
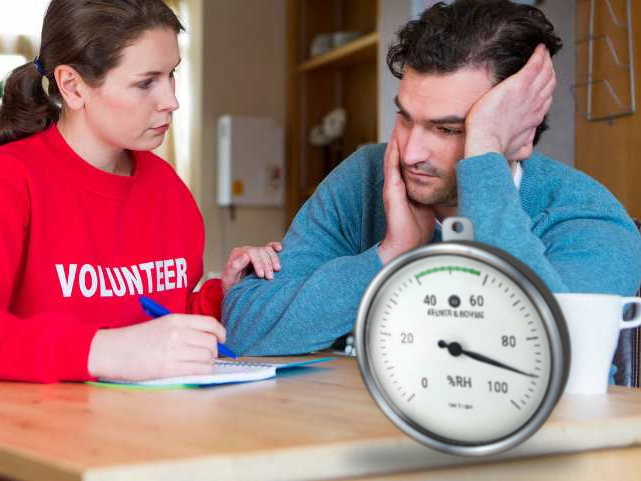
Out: 90 %
